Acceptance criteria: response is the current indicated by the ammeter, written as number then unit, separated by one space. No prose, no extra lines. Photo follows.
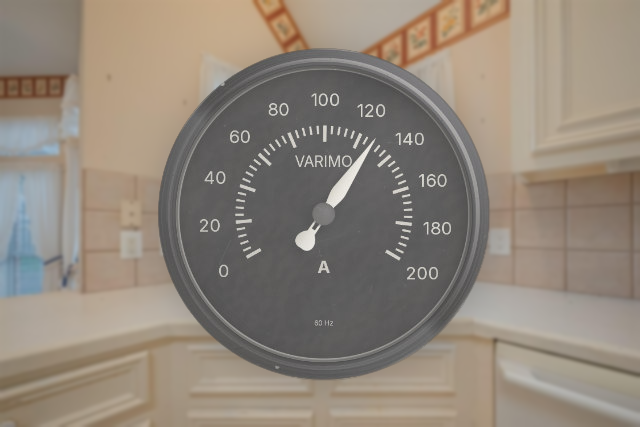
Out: 128 A
